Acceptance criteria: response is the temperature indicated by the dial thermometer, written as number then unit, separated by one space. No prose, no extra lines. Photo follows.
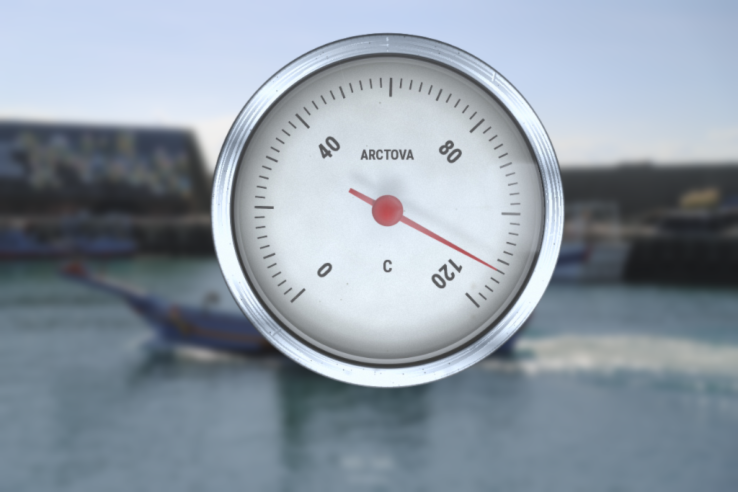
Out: 112 °C
